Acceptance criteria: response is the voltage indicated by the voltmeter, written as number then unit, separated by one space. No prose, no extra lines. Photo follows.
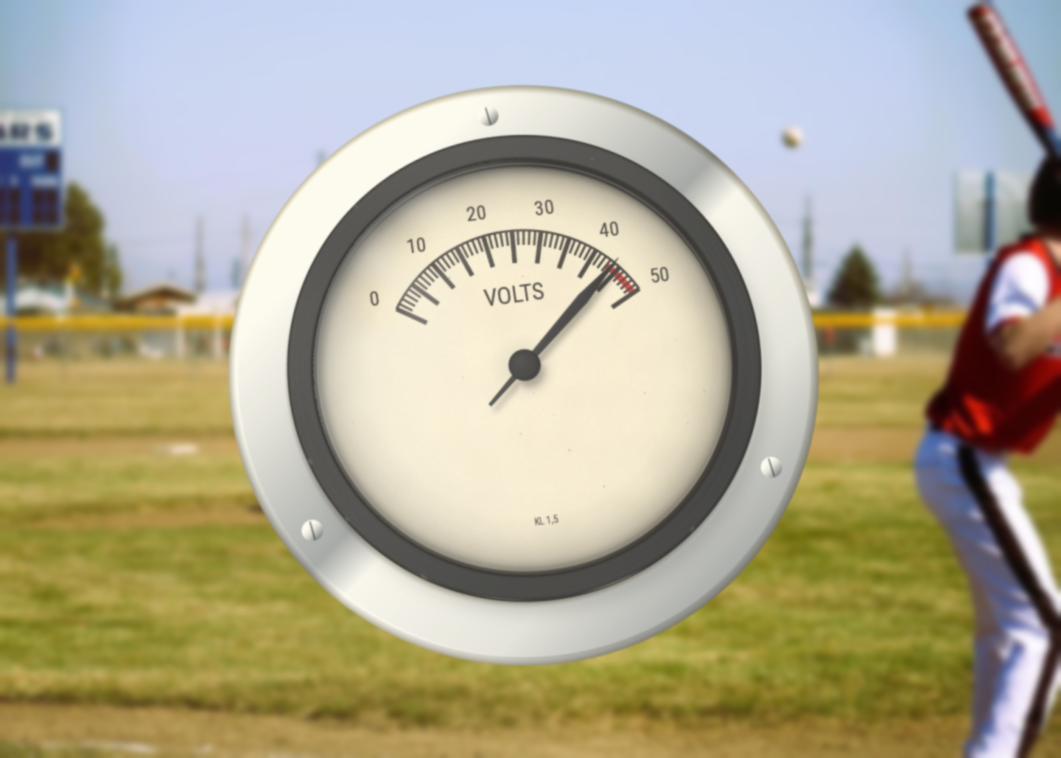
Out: 44 V
